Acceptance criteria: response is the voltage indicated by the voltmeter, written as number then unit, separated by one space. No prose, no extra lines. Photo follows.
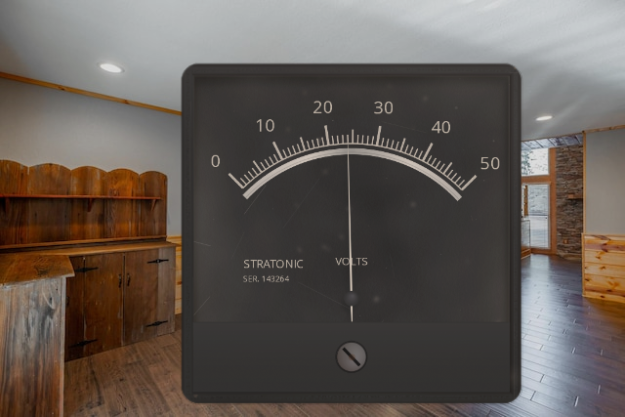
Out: 24 V
